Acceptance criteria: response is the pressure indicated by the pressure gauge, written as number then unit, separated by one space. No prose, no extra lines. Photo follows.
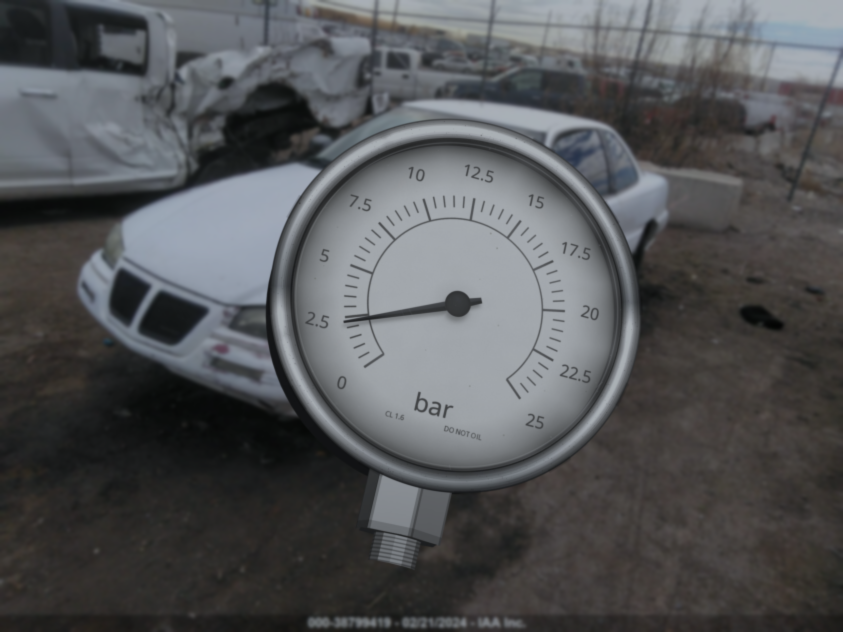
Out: 2.25 bar
